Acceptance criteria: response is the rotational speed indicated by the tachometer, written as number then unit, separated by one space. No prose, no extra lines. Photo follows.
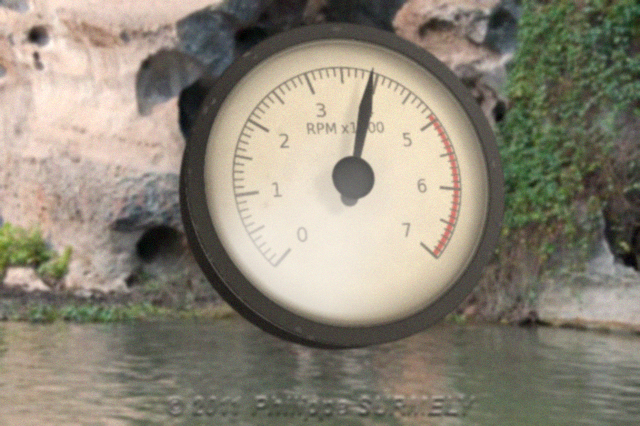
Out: 3900 rpm
